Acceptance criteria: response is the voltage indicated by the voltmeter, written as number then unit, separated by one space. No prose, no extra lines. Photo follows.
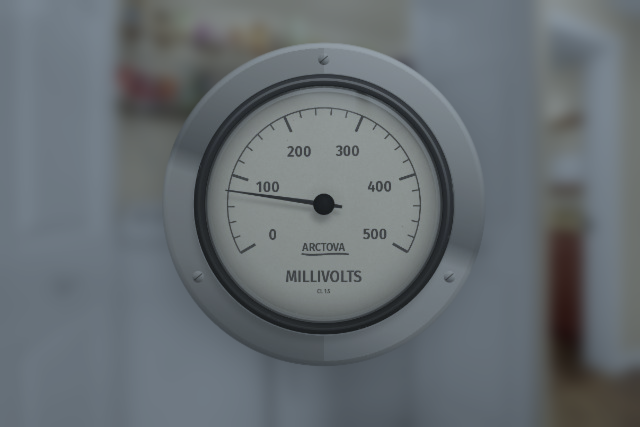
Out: 80 mV
